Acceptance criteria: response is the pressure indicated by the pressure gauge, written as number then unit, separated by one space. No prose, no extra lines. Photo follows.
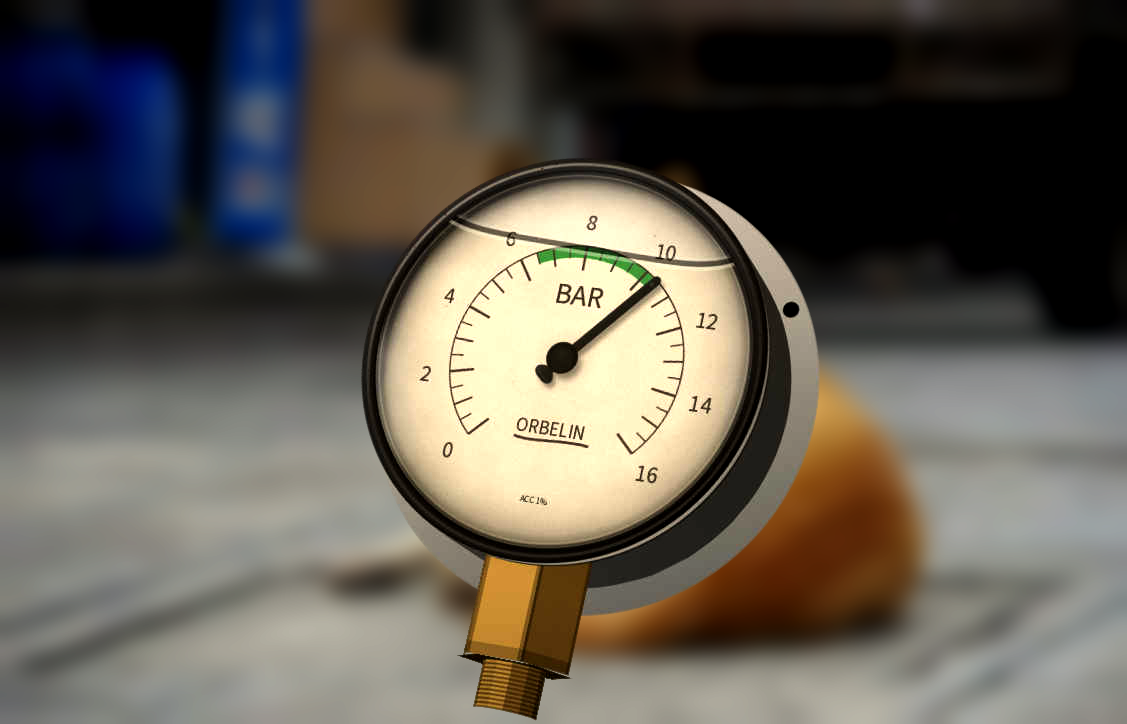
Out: 10.5 bar
